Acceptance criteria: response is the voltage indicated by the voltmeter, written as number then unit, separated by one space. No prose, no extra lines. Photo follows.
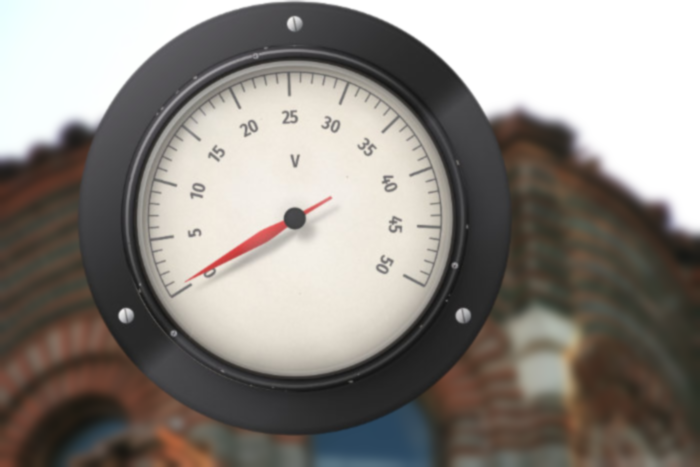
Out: 0.5 V
